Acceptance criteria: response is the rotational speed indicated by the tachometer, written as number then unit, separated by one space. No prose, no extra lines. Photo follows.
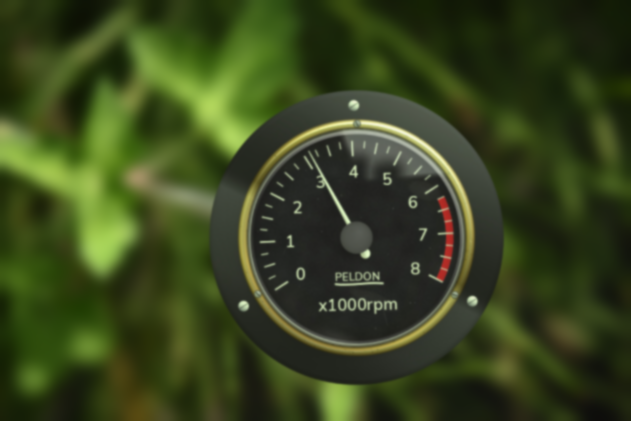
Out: 3125 rpm
